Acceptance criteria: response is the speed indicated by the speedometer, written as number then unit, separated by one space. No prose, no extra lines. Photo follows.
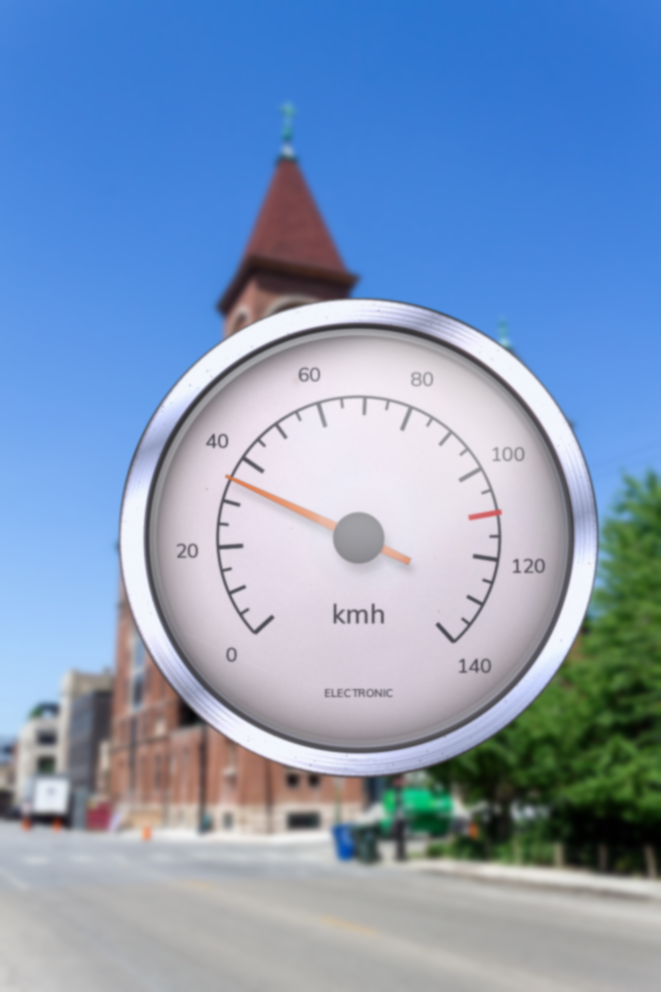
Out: 35 km/h
